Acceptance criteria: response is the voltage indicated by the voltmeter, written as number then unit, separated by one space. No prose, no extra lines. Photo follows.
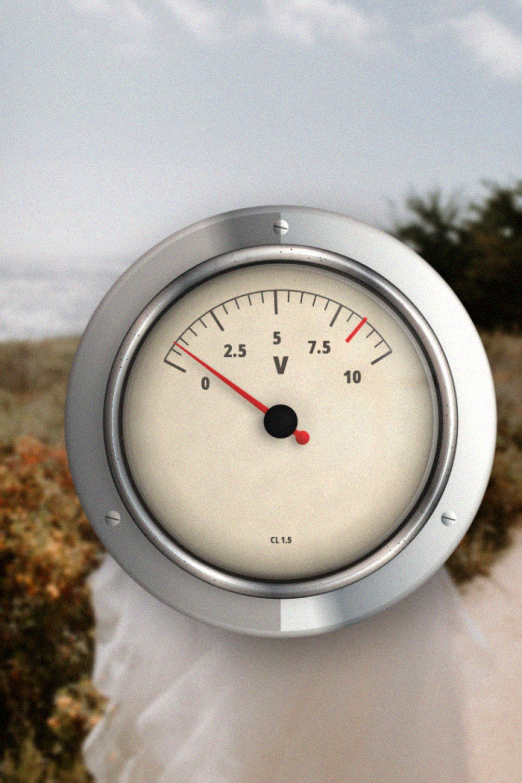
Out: 0.75 V
